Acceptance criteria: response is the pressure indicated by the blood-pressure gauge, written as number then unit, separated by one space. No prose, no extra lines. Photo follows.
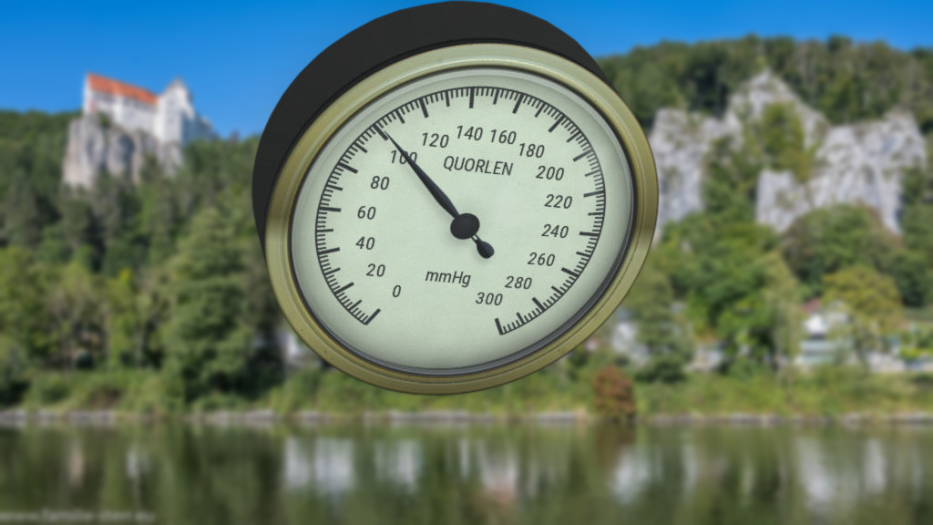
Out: 102 mmHg
